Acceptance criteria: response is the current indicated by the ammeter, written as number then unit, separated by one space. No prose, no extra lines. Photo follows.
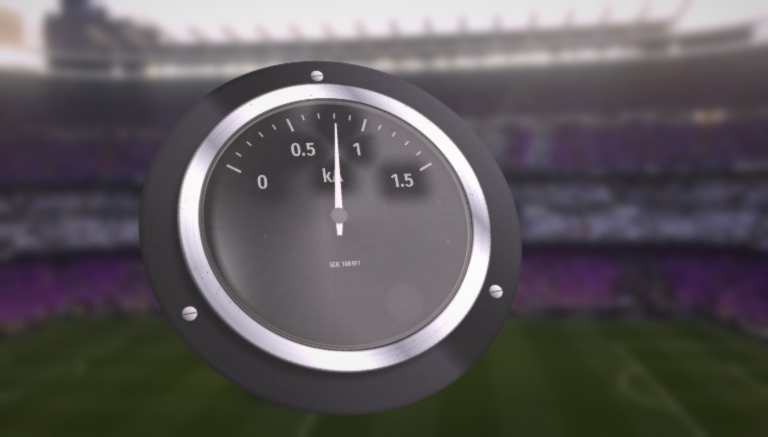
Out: 0.8 kA
